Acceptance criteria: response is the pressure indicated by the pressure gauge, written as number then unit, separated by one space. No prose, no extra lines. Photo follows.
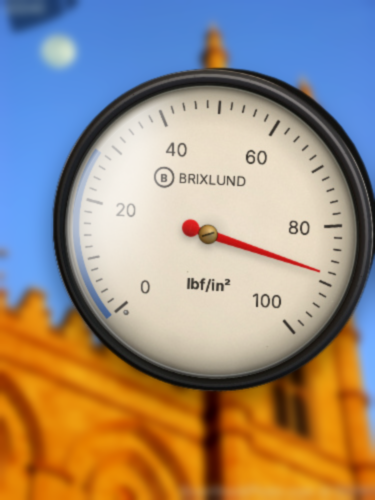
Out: 88 psi
